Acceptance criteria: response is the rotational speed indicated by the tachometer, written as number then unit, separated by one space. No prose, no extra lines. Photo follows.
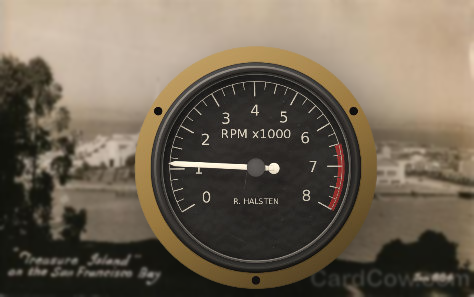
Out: 1125 rpm
